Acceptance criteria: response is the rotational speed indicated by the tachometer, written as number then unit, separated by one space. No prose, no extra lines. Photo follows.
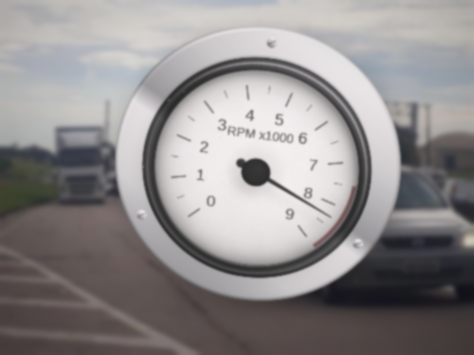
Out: 8250 rpm
